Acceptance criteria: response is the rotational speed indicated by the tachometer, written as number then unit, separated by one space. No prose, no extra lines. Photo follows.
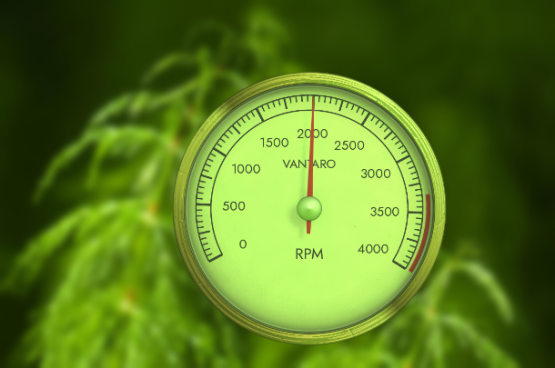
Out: 2000 rpm
